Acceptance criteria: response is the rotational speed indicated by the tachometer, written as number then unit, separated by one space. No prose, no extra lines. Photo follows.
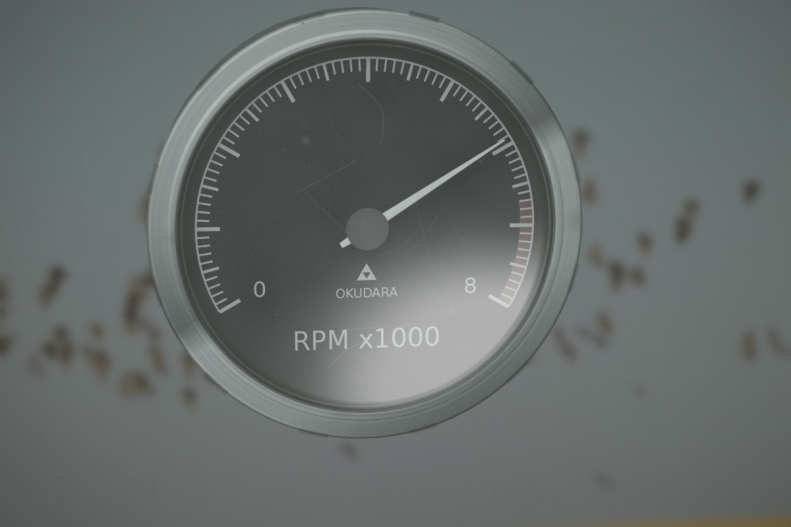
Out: 5900 rpm
